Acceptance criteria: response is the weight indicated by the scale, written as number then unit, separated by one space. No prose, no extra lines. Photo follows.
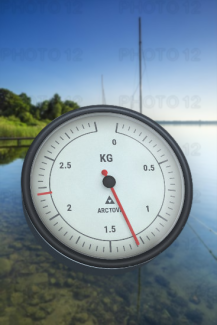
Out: 1.3 kg
